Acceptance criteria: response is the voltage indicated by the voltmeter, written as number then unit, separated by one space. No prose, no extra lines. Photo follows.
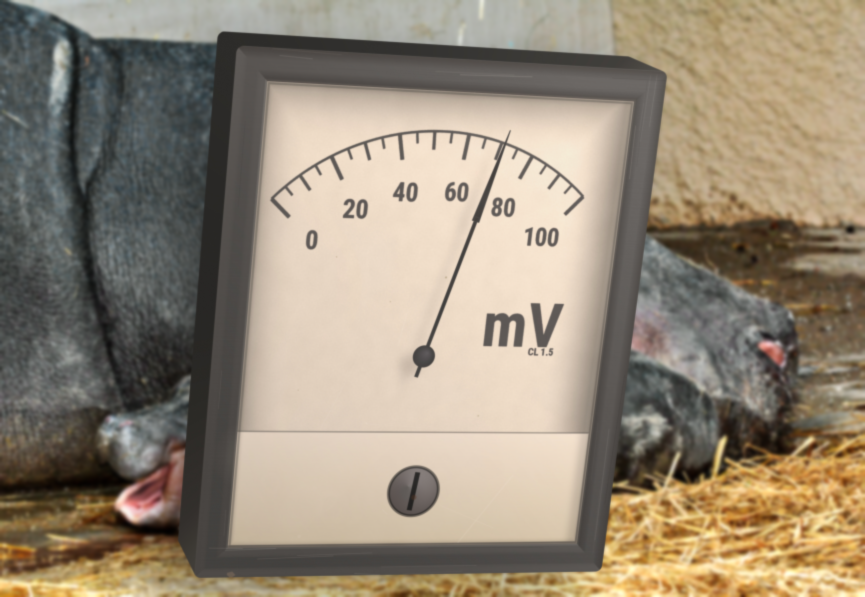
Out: 70 mV
